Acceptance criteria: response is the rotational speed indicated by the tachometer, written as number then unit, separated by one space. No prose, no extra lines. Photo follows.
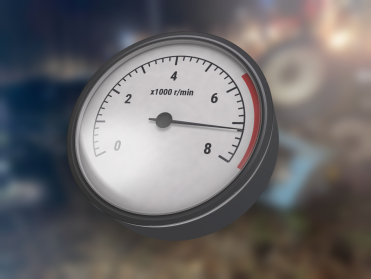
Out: 7200 rpm
